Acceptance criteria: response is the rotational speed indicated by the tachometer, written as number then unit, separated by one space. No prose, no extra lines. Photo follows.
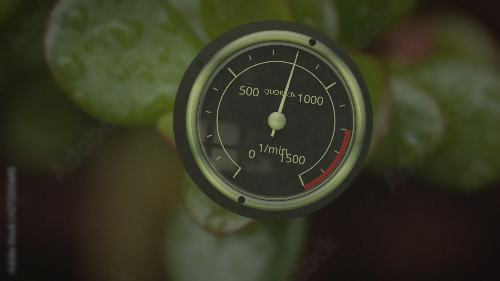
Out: 800 rpm
